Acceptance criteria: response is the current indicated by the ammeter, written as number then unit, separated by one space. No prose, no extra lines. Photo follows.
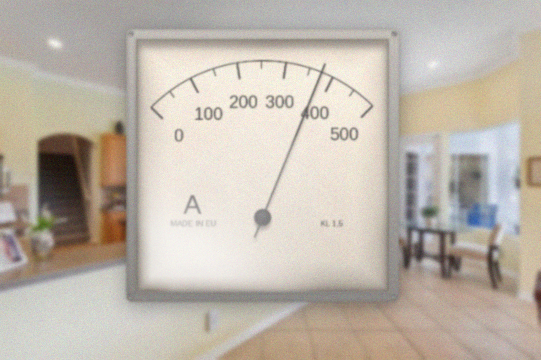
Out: 375 A
